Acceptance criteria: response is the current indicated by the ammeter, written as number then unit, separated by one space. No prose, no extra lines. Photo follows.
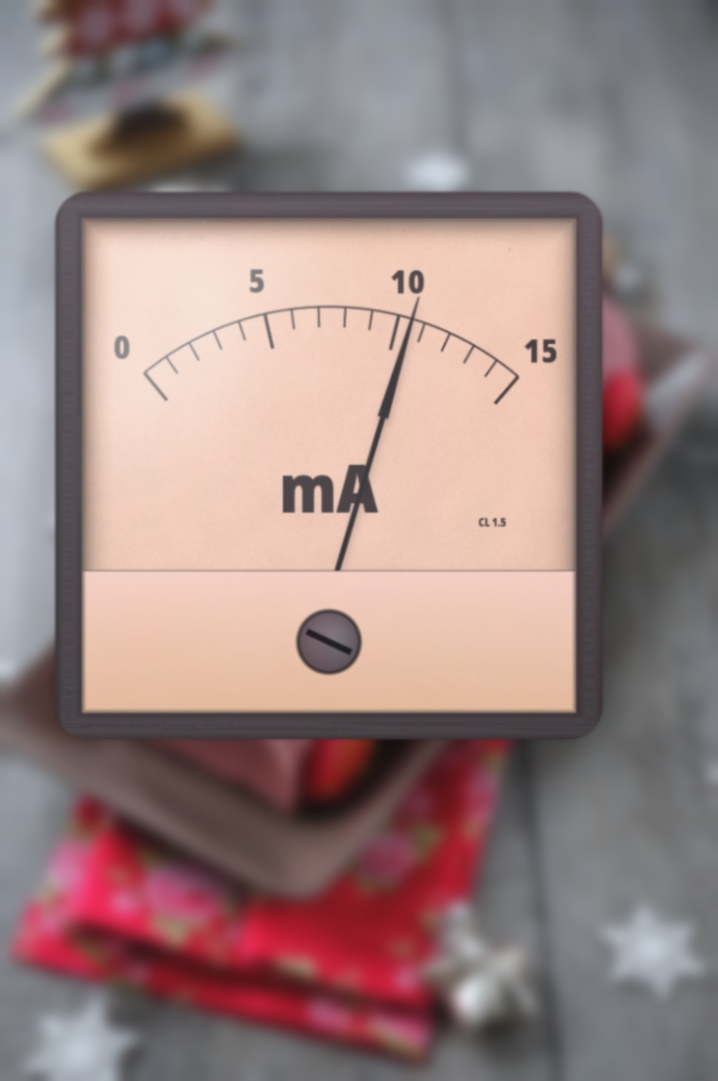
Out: 10.5 mA
